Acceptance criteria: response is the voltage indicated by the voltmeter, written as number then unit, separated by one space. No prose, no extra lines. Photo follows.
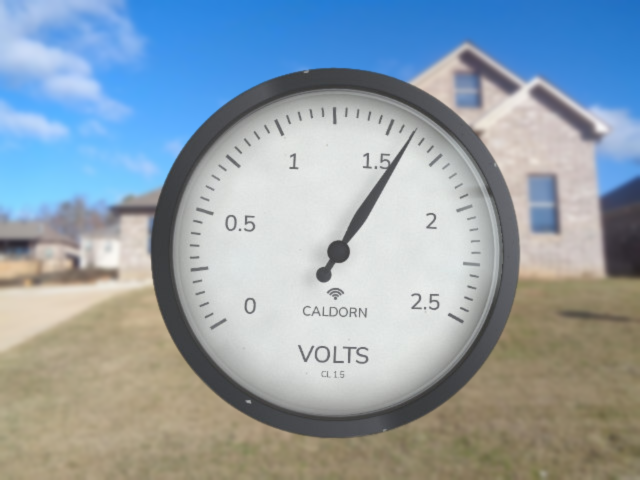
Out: 1.6 V
